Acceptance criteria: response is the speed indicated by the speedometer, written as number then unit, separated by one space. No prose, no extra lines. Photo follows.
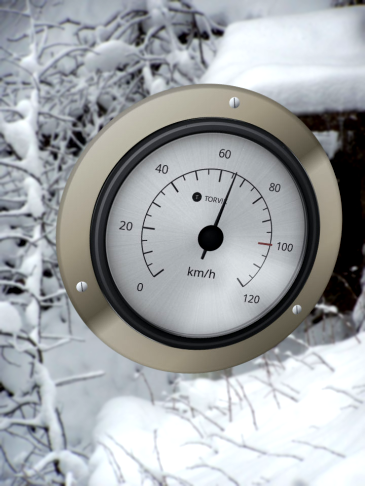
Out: 65 km/h
